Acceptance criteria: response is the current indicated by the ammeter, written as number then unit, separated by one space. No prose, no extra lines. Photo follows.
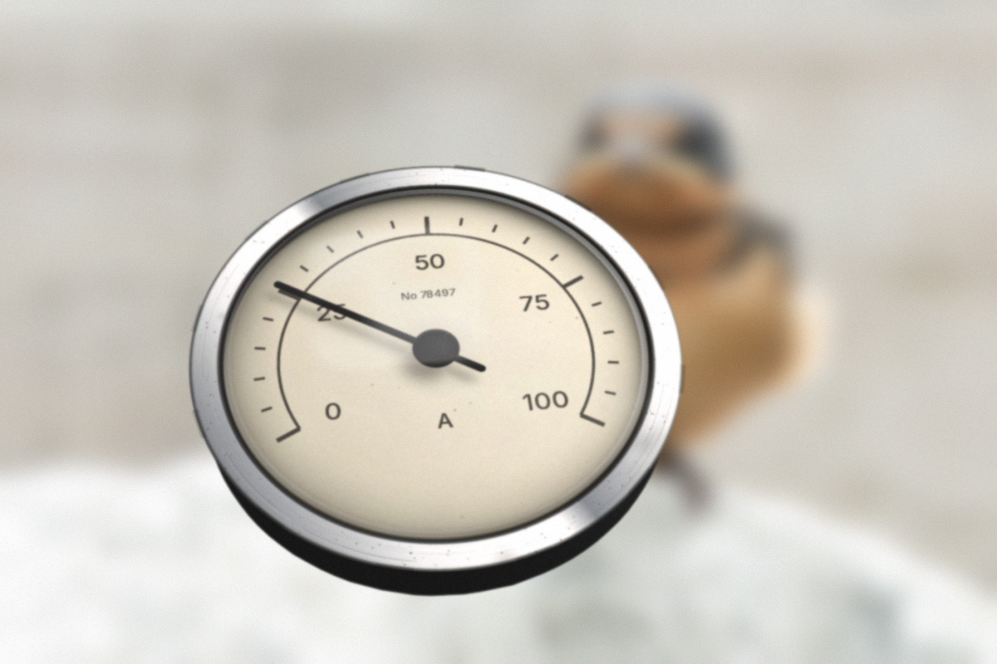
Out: 25 A
